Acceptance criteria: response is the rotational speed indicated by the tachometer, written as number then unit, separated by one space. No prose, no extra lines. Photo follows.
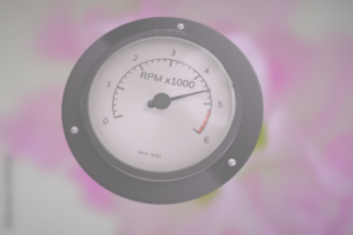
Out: 4600 rpm
